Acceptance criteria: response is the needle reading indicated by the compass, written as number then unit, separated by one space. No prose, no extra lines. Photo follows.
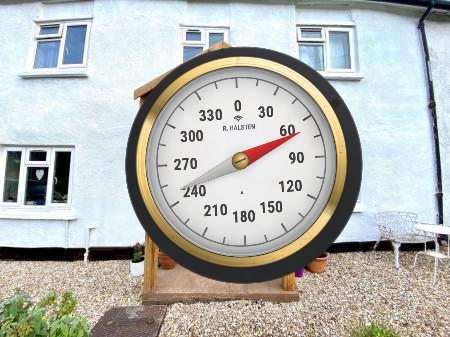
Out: 67.5 °
